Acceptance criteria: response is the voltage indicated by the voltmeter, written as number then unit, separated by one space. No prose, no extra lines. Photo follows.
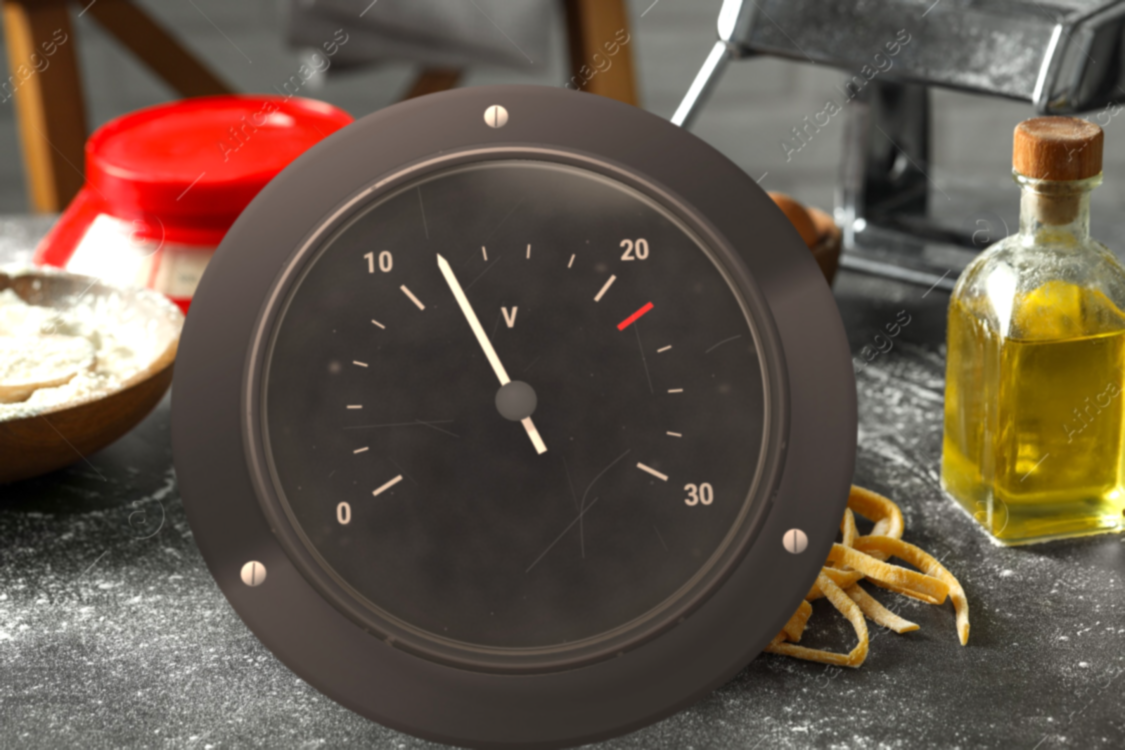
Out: 12 V
